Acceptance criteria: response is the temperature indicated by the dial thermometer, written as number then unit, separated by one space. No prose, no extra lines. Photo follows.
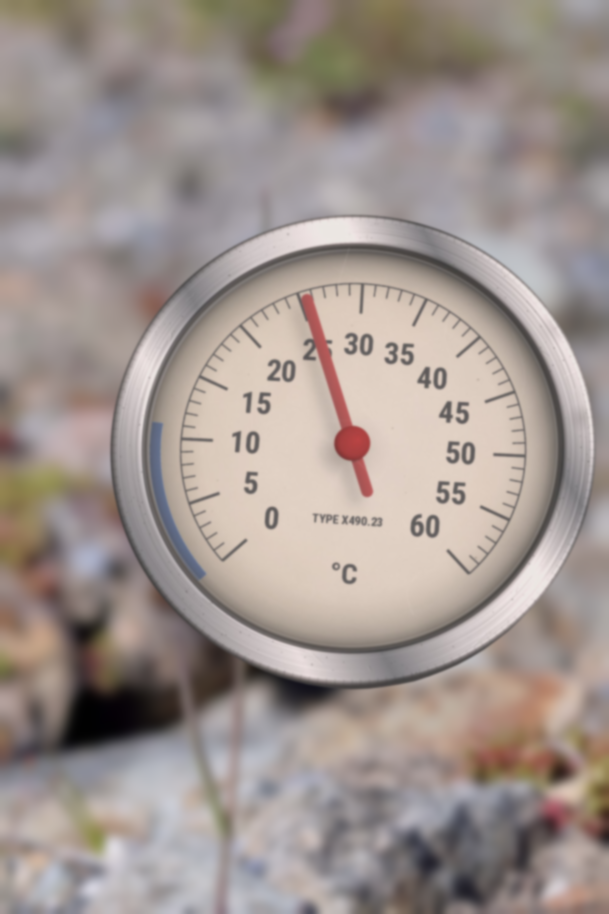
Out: 25.5 °C
